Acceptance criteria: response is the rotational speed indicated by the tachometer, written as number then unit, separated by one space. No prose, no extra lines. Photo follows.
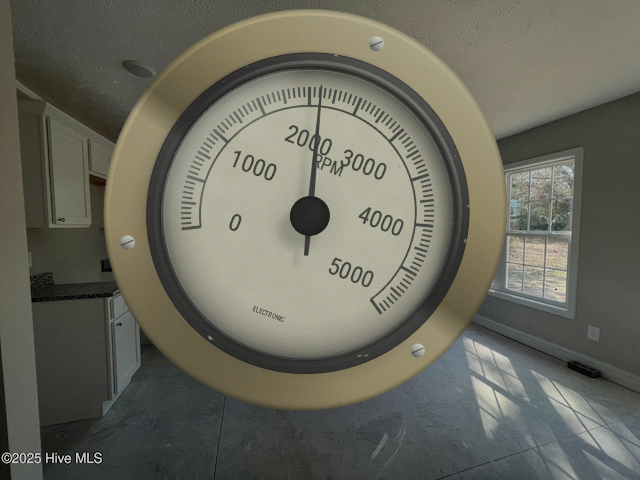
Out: 2100 rpm
